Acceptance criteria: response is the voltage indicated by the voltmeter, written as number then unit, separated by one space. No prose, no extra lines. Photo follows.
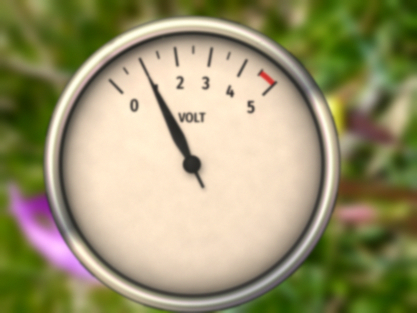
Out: 1 V
